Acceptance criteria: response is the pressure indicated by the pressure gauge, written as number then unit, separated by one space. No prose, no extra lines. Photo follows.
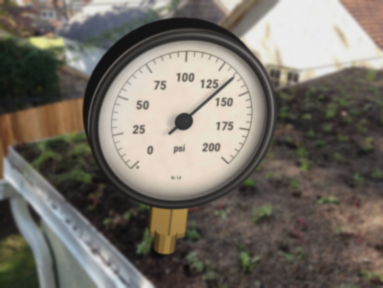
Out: 135 psi
